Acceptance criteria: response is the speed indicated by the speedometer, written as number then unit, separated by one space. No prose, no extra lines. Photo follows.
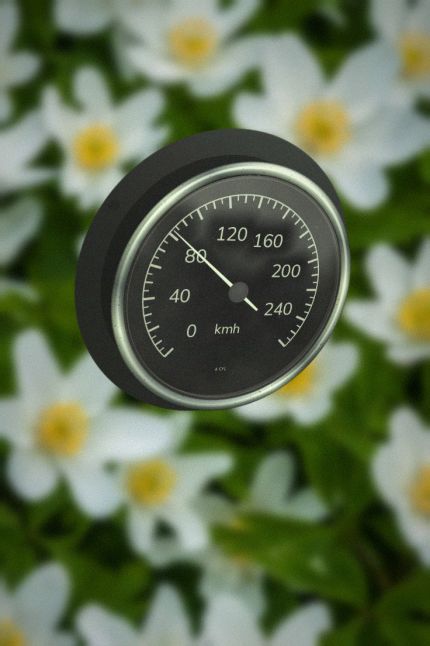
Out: 82.5 km/h
